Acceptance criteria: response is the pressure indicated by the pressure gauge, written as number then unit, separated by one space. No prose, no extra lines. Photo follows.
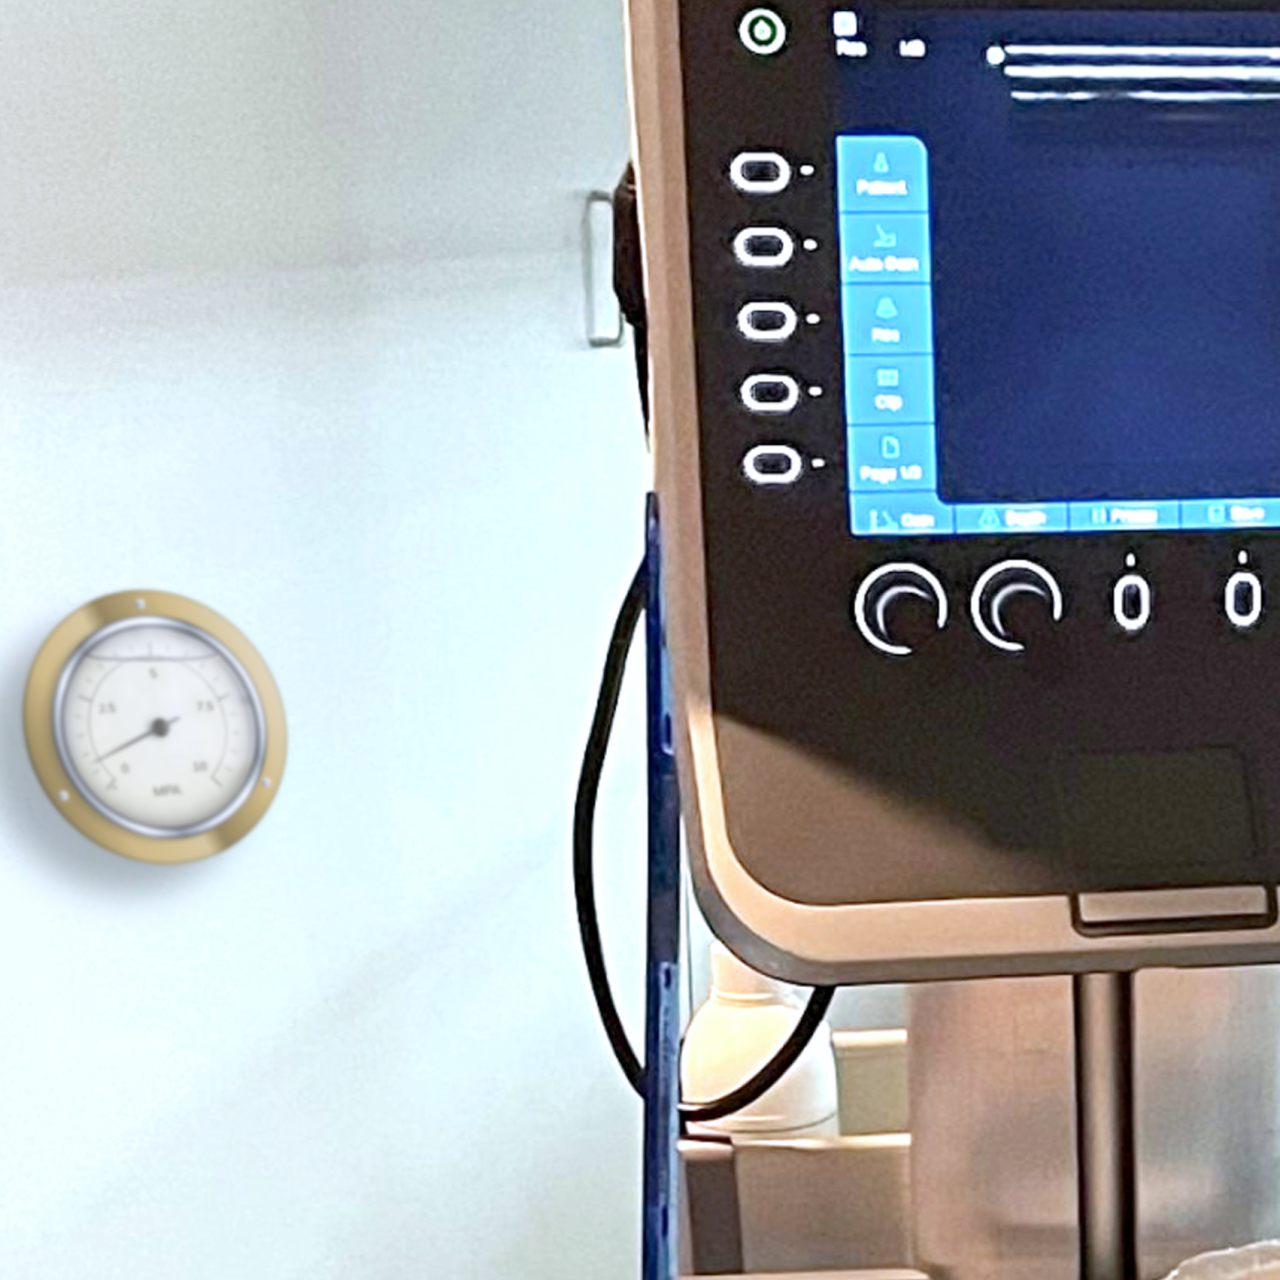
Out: 0.75 MPa
